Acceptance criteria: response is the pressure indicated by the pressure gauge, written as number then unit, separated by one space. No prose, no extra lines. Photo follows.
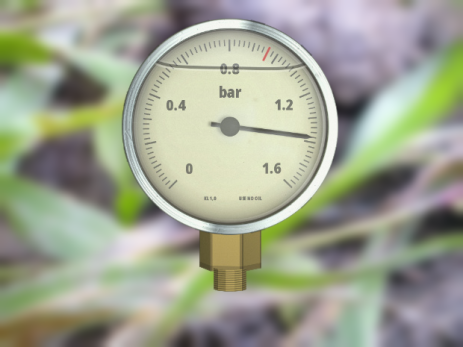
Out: 1.38 bar
